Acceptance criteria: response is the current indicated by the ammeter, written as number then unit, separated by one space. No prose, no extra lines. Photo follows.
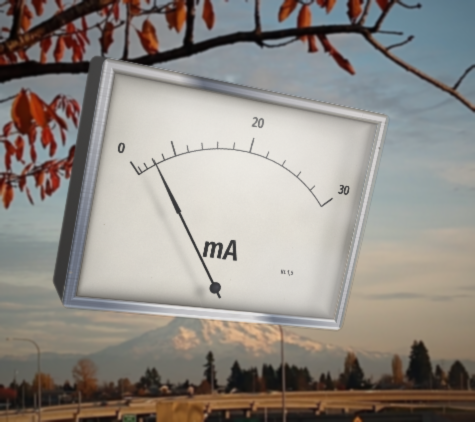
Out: 6 mA
